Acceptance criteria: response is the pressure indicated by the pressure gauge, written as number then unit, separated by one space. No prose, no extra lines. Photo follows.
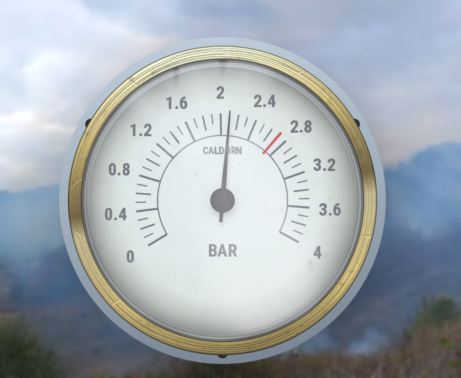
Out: 2.1 bar
